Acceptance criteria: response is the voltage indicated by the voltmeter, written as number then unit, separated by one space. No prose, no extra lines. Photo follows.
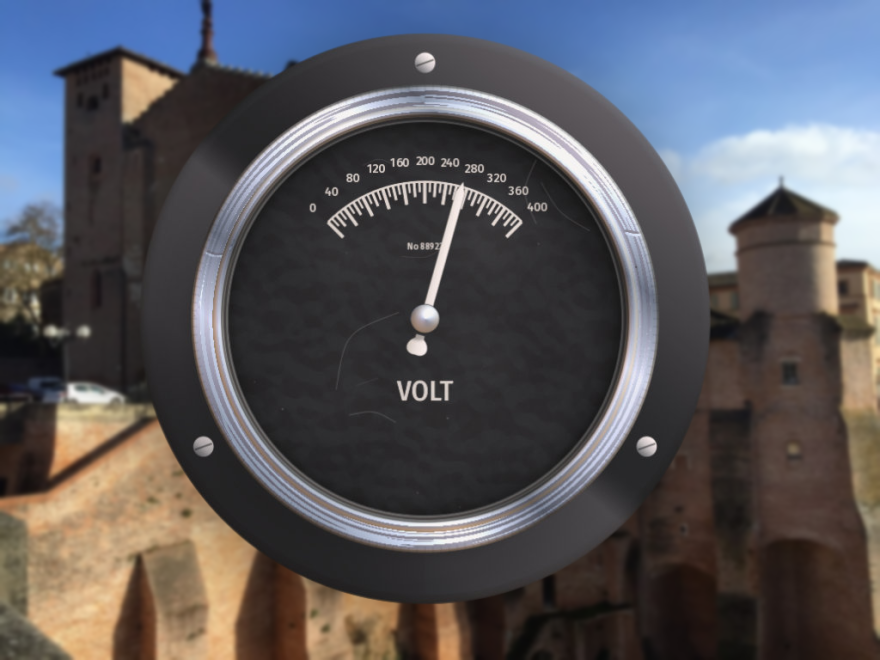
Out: 270 V
